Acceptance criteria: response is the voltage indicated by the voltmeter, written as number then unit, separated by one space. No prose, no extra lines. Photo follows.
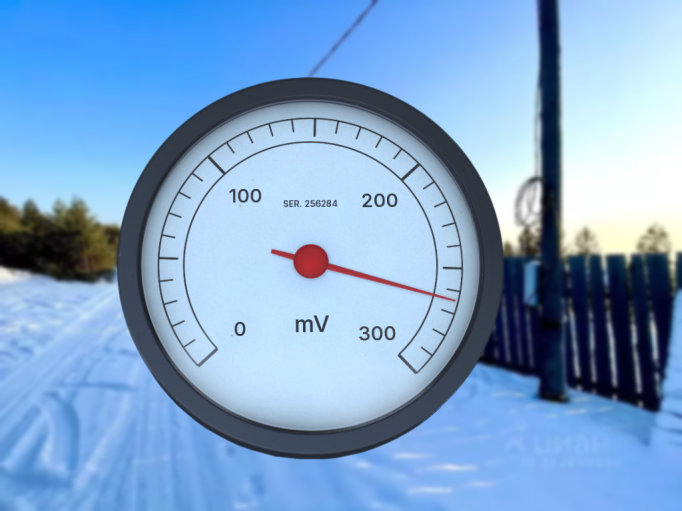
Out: 265 mV
